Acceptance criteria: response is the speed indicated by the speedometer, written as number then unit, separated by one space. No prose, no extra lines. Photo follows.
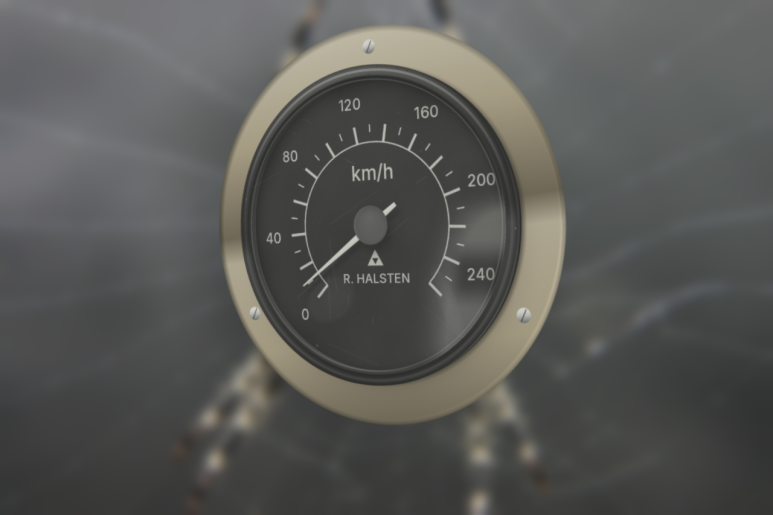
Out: 10 km/h
